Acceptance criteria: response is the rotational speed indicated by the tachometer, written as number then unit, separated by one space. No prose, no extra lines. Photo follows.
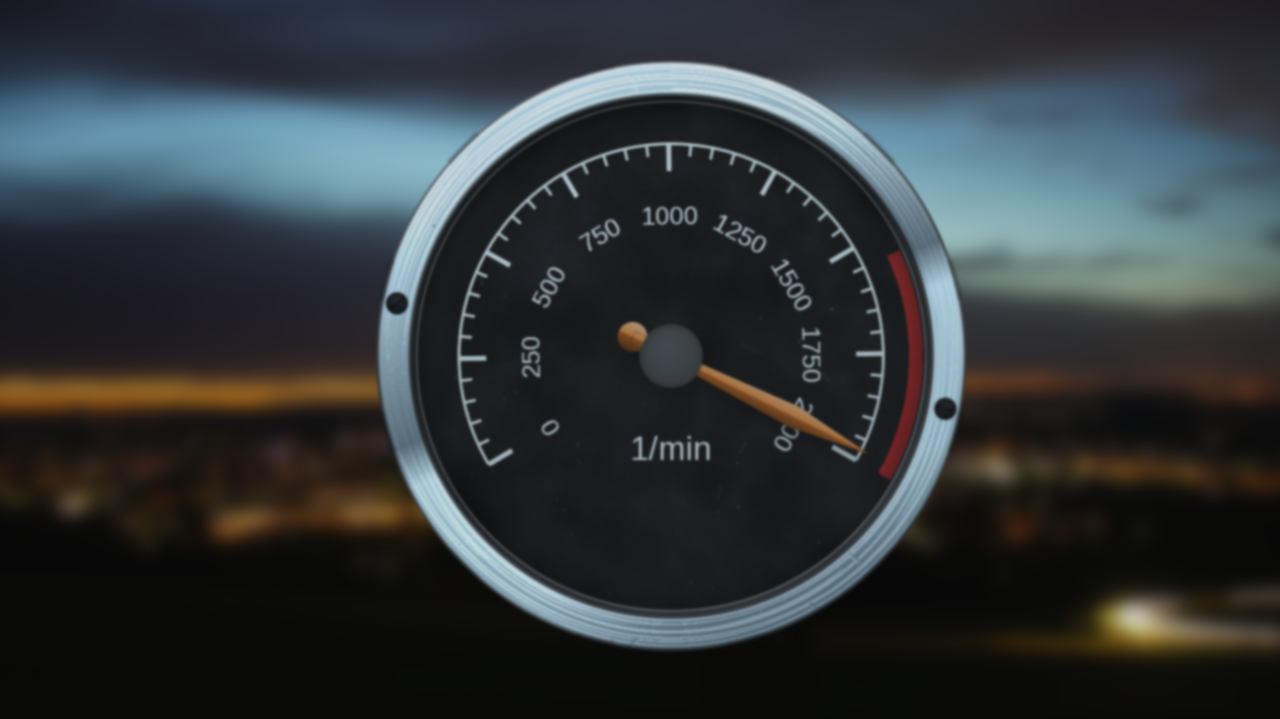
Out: 1975 rpm
